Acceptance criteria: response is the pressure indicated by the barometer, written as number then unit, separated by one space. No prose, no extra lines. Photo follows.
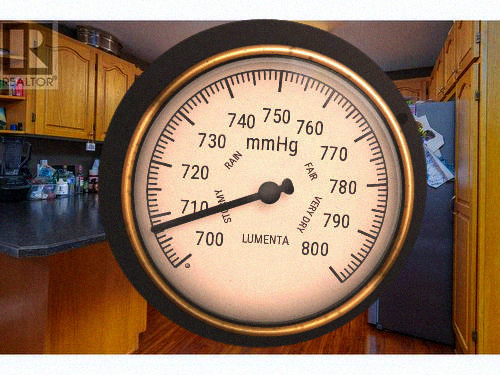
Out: 708 mmHg
